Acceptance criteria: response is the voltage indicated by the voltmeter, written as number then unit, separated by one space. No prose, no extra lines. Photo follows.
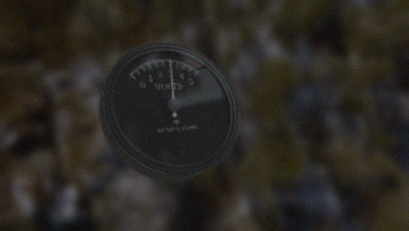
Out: 3 V
